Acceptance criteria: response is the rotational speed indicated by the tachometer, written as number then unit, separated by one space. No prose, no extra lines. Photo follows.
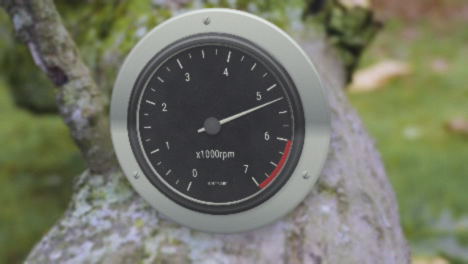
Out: 5250 rpm
